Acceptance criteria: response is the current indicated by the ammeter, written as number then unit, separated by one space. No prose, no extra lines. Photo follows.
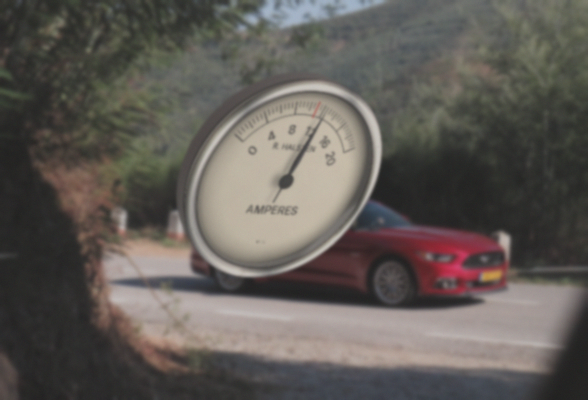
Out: 12 A
